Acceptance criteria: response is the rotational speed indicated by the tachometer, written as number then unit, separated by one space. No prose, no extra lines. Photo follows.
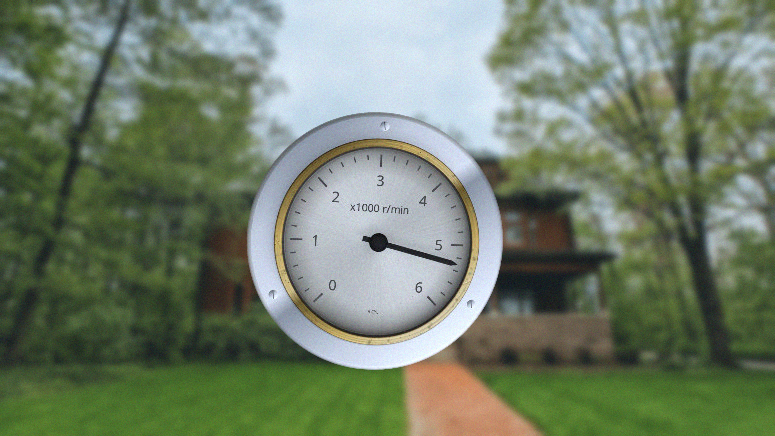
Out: 5300 rpm
